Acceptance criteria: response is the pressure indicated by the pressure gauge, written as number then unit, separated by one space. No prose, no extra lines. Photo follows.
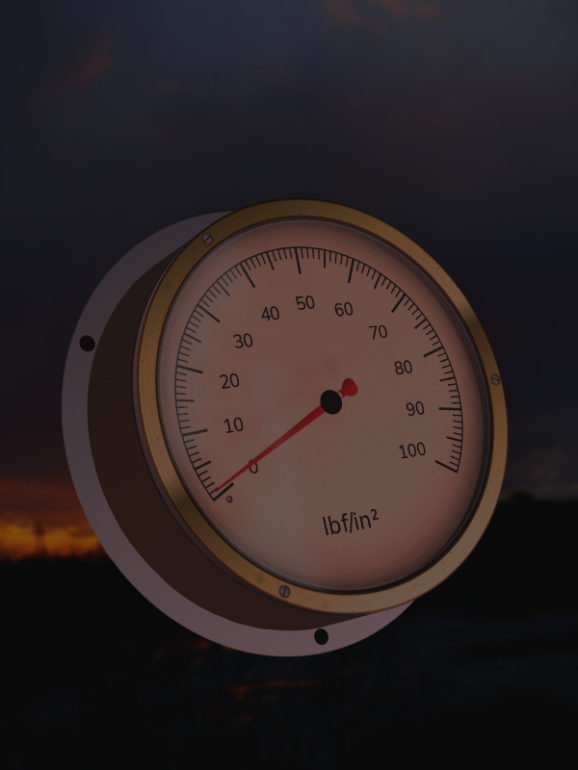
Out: 1 psi
